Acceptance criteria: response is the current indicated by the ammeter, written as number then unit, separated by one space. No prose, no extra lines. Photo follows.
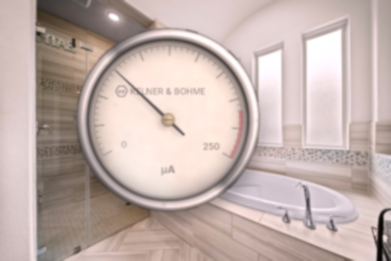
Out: 75 µA
